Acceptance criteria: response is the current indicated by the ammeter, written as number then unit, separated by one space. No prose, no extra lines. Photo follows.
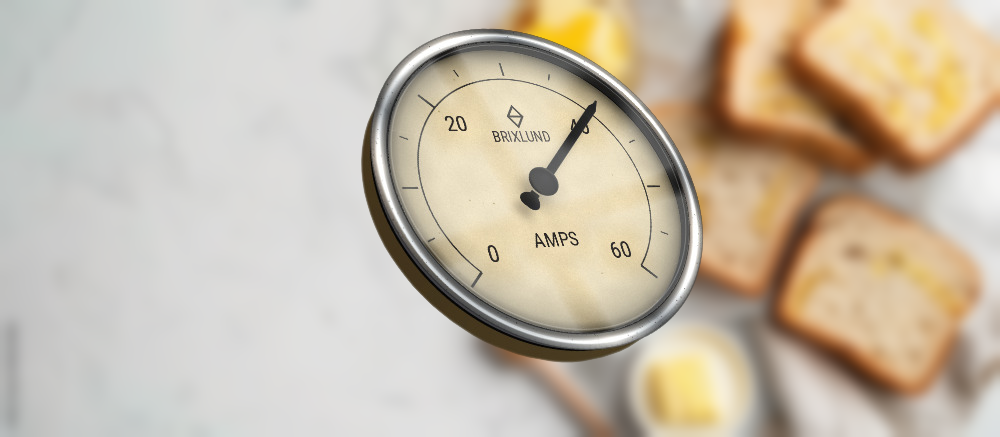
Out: 40 A
